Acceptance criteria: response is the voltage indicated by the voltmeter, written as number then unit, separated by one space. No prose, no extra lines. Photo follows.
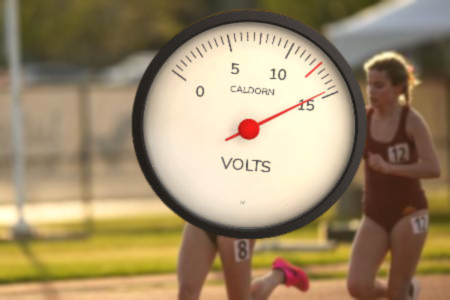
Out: 14.5 V
